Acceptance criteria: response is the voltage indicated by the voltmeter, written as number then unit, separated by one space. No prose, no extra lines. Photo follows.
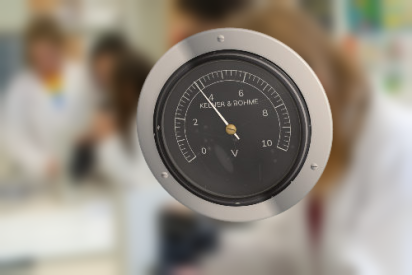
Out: 3.8 V
